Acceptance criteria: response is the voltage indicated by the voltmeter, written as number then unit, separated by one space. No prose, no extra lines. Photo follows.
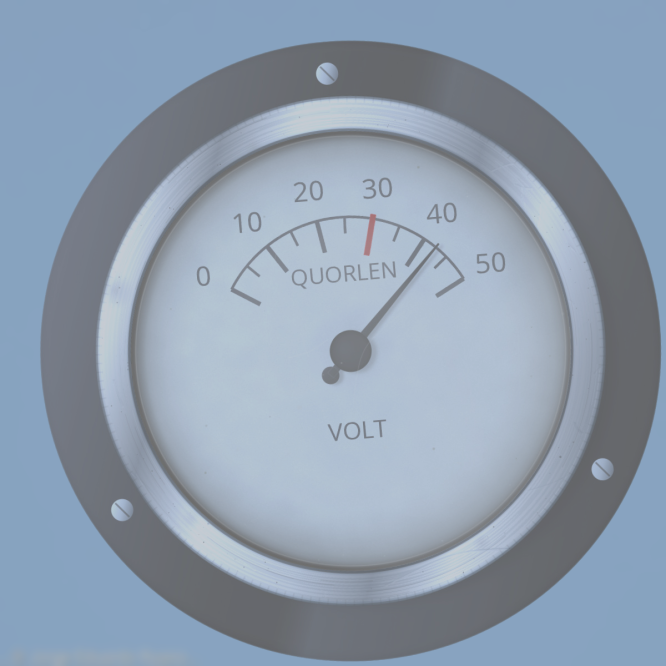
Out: 42.5 V
